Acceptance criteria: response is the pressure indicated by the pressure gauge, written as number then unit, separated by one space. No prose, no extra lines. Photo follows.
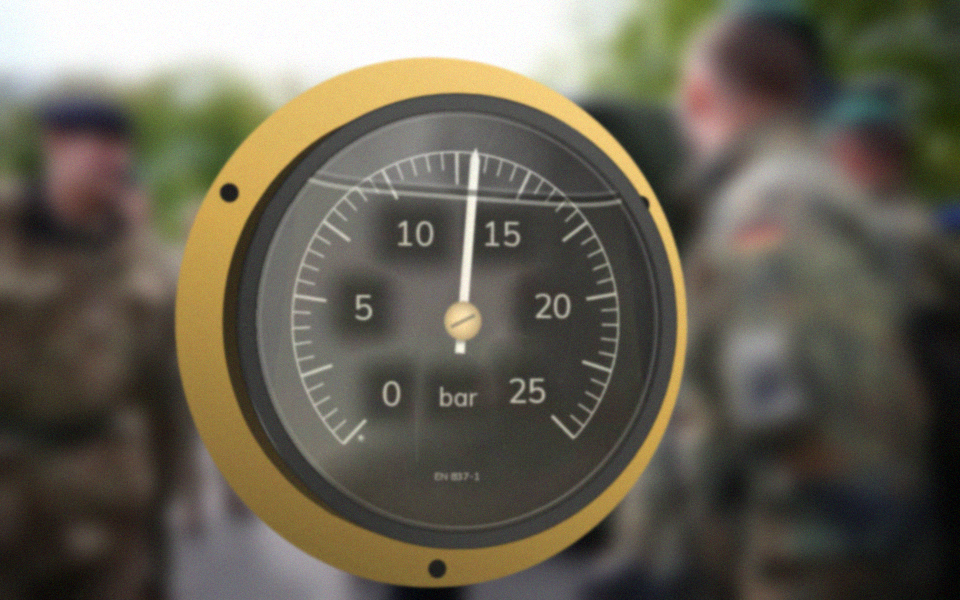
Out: 13 bar
